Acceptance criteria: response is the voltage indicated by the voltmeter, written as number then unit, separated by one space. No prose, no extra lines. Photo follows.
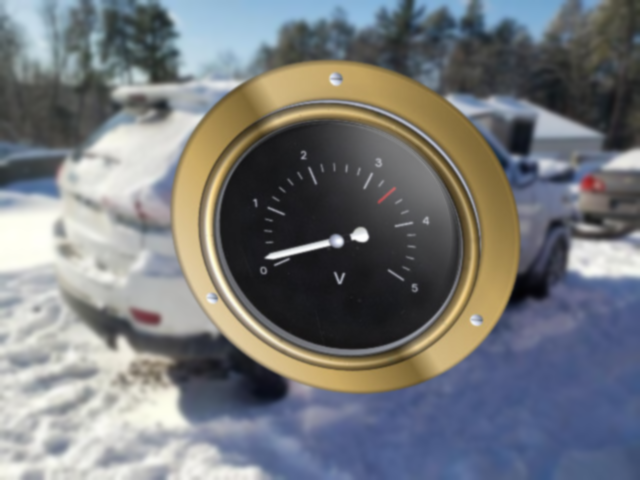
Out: 0.2 V
